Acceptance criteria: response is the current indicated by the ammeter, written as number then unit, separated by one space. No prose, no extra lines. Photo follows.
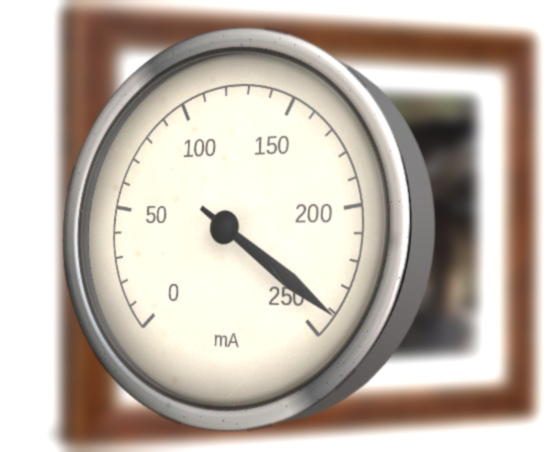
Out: 240 mA
